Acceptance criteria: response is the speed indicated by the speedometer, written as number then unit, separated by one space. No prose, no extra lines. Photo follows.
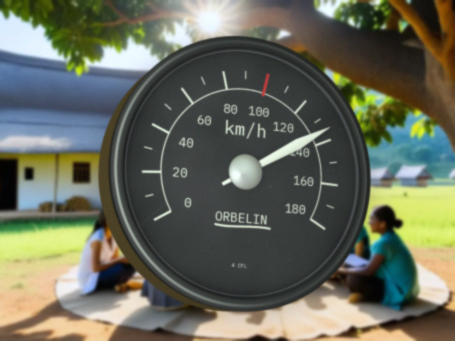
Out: 135 km/h
